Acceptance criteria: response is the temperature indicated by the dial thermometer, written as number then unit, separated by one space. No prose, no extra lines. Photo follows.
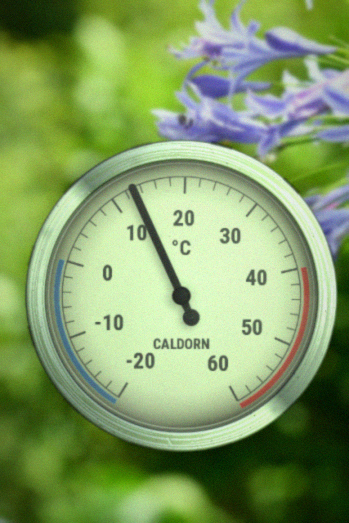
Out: 13 °C
